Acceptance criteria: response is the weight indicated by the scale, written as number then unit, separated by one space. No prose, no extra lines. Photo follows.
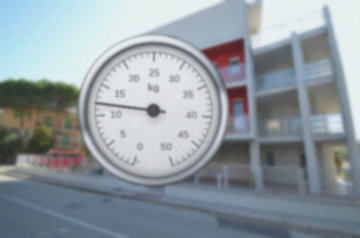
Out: 12 kg
